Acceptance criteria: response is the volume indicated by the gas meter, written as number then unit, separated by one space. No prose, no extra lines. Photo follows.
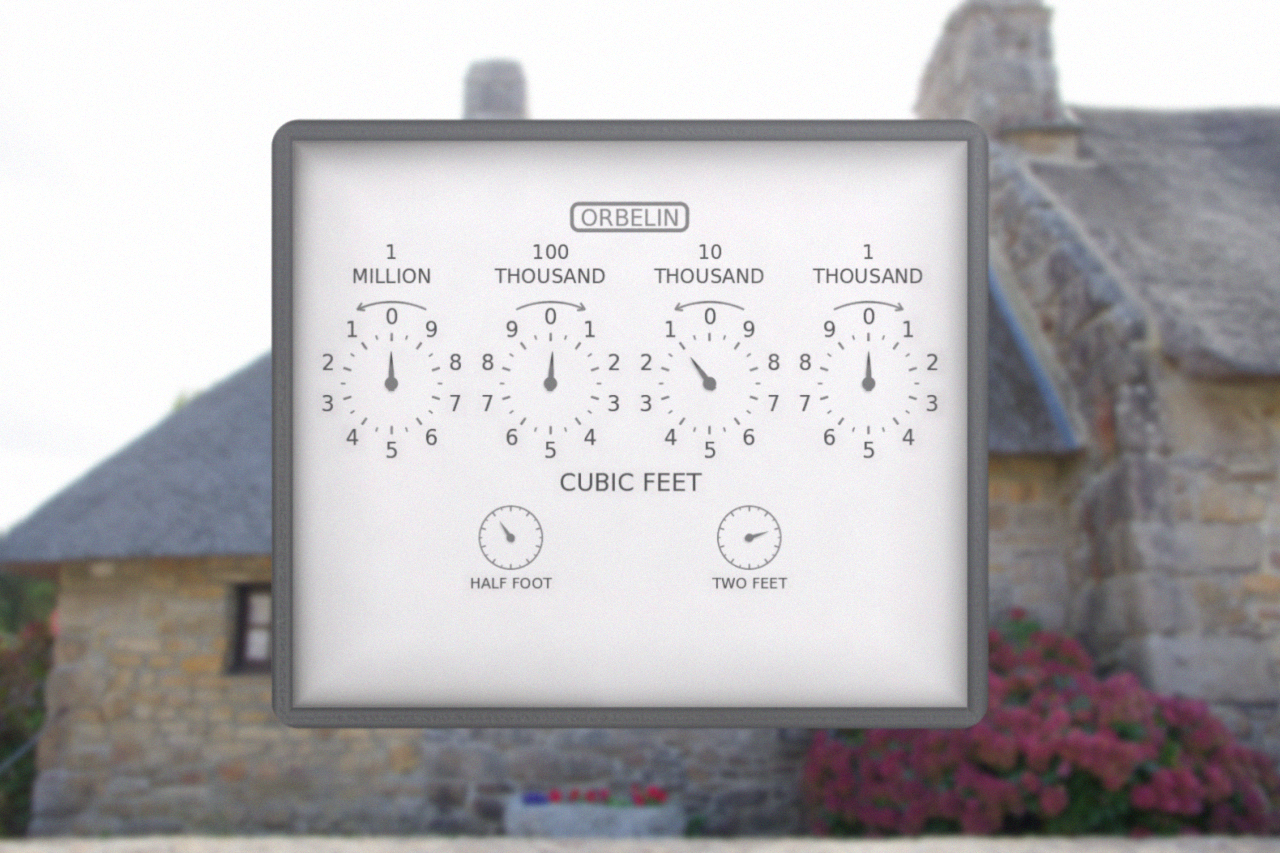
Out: 1000 ft³
